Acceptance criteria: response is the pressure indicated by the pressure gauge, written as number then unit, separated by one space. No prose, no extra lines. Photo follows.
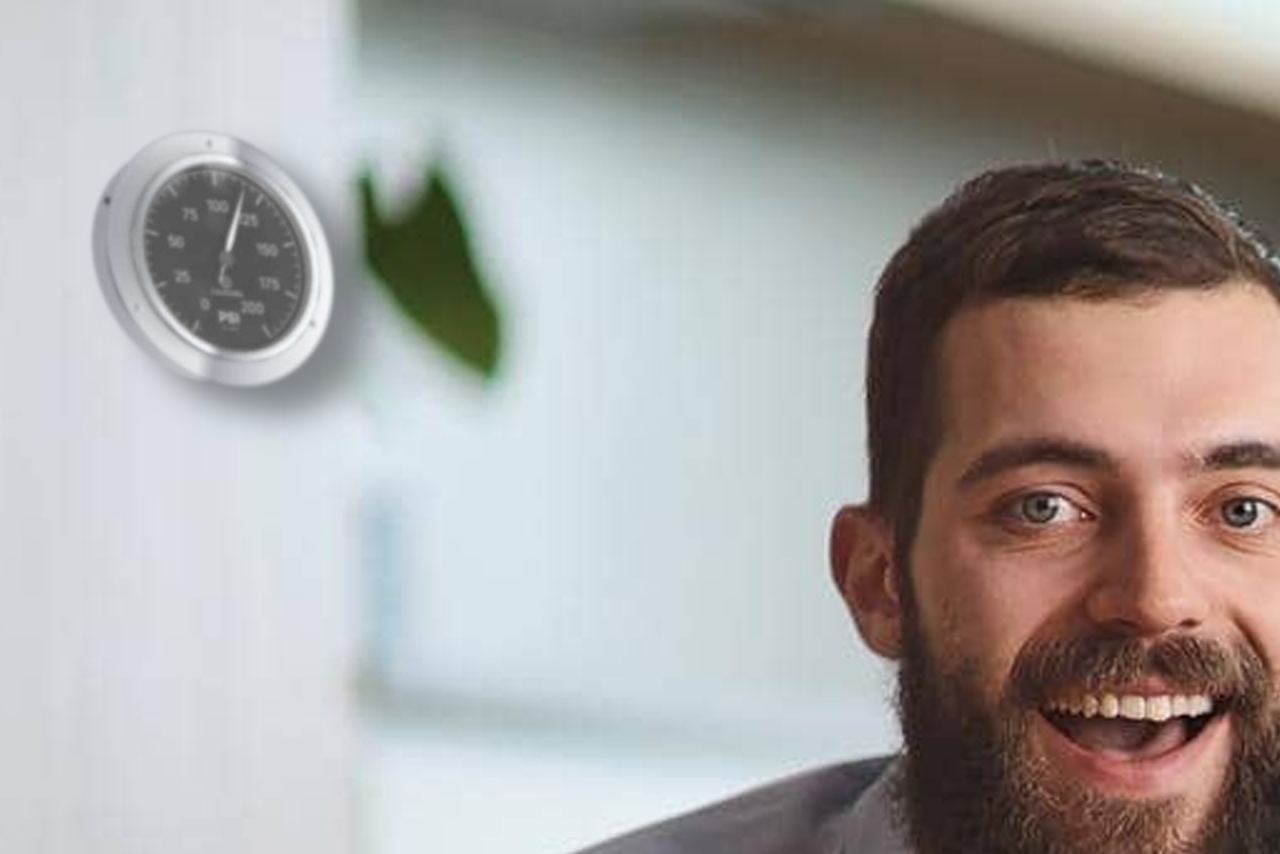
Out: 115 psi
